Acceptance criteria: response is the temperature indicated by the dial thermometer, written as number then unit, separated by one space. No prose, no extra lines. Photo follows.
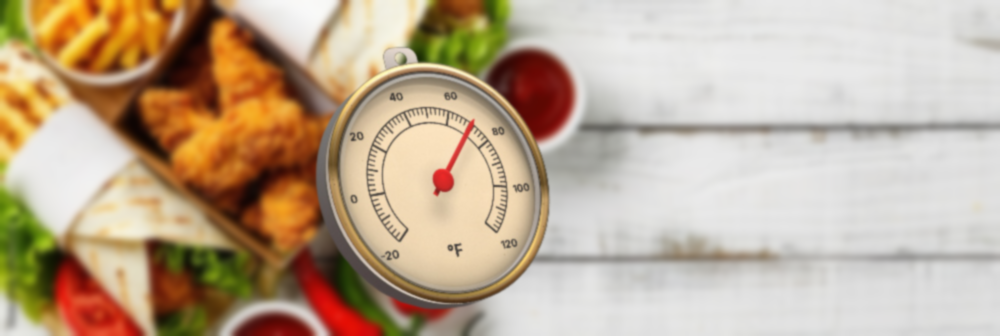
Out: 70 °F
